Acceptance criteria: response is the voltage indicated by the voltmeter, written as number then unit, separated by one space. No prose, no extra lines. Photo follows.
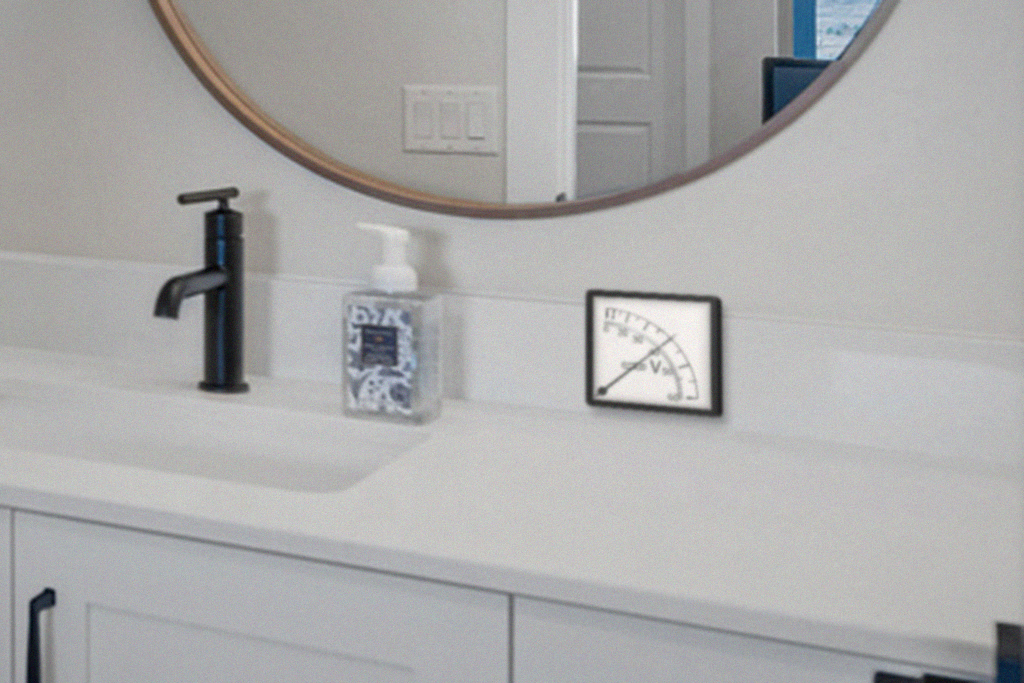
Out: 40 V
